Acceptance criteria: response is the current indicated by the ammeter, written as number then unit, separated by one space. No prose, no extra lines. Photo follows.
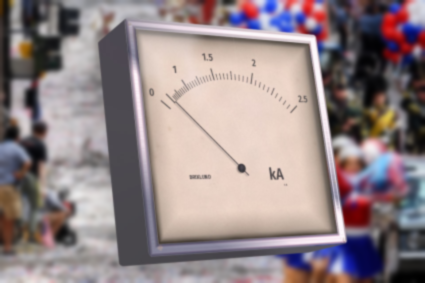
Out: 0.5 kA
